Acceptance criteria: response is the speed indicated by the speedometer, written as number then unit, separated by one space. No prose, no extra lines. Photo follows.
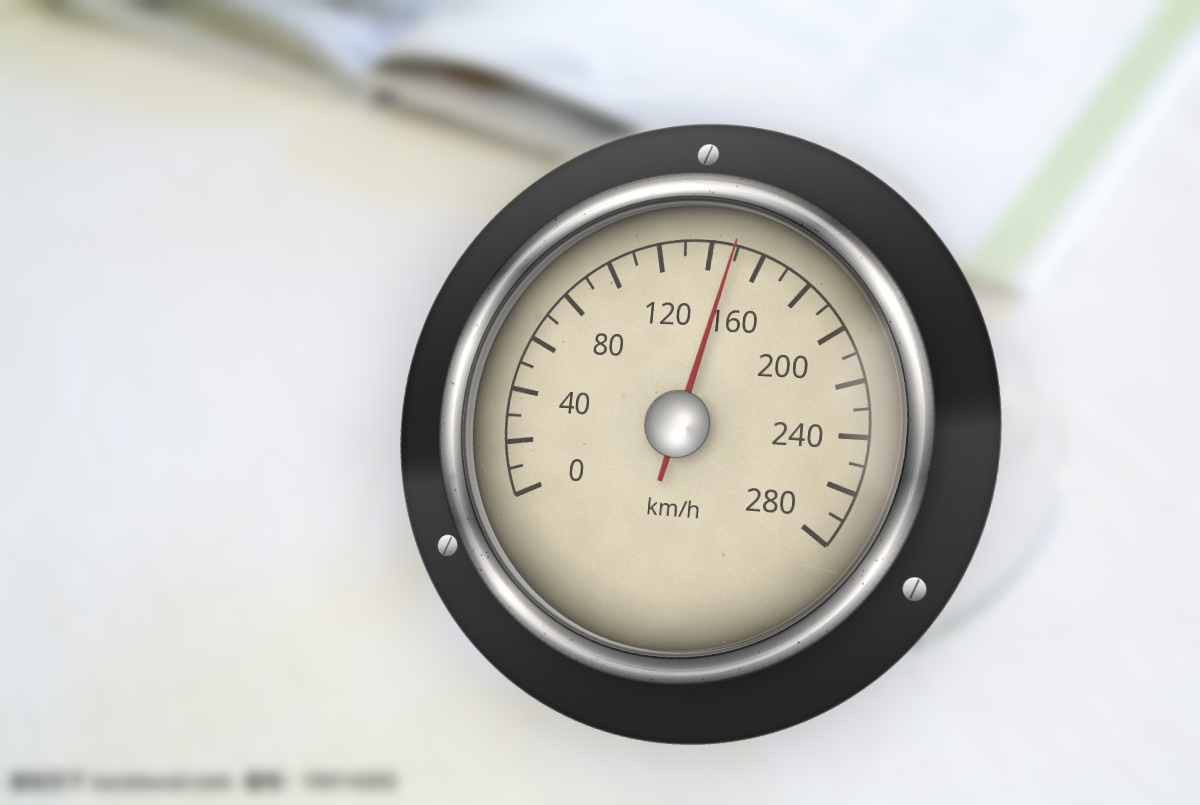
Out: 150 km/h
